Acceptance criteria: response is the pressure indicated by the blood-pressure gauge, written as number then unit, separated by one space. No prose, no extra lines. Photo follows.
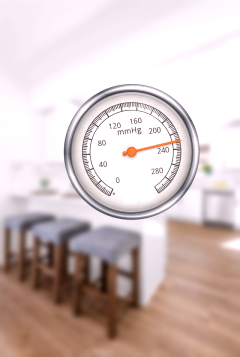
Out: 230 mmHg
